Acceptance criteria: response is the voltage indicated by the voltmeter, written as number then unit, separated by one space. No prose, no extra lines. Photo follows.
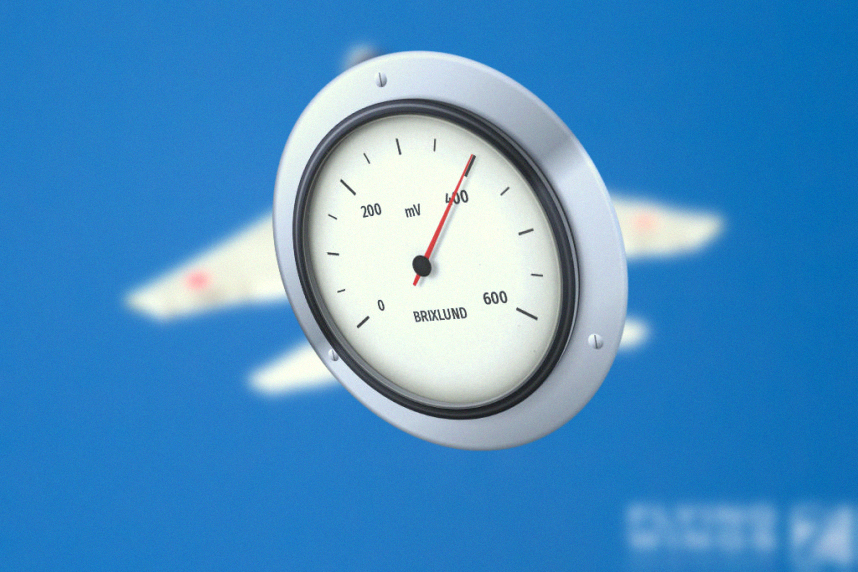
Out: 400 mV
